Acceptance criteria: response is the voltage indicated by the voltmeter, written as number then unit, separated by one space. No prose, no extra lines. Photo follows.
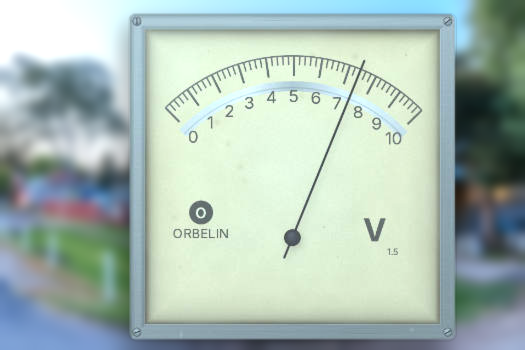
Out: 7.4 V
